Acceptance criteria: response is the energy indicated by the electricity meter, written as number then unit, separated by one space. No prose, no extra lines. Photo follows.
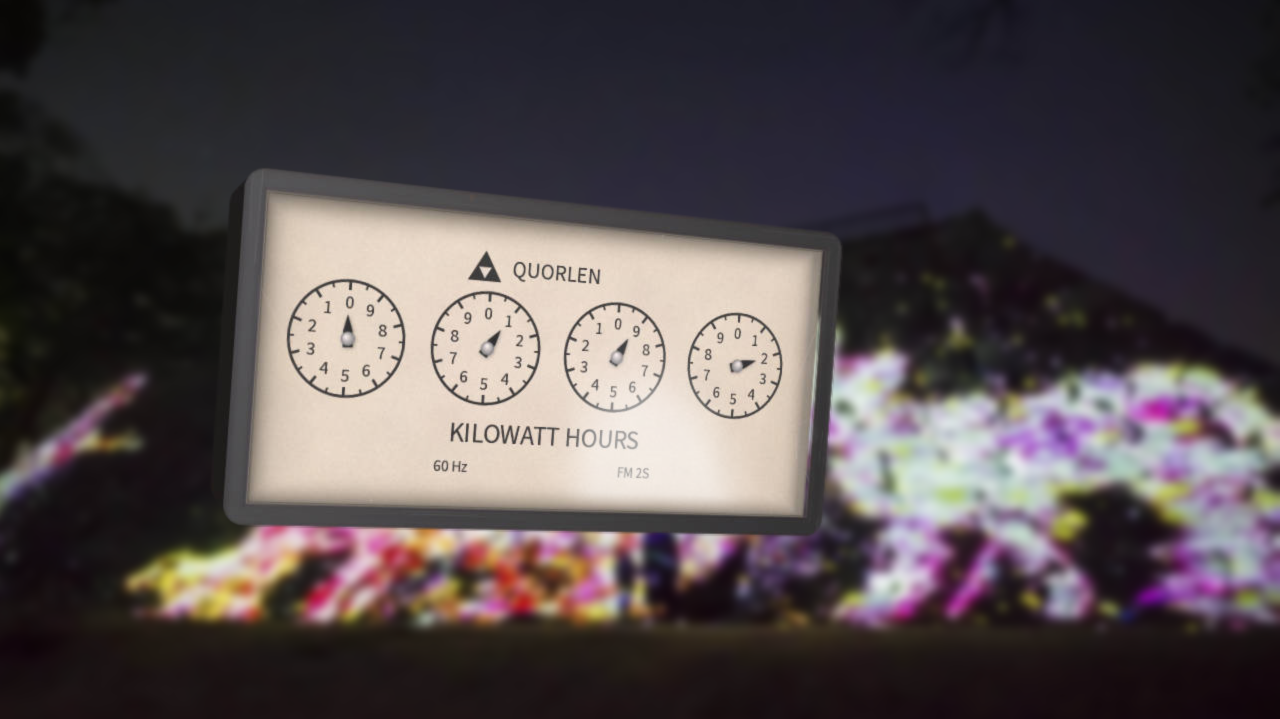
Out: 92 kWh
